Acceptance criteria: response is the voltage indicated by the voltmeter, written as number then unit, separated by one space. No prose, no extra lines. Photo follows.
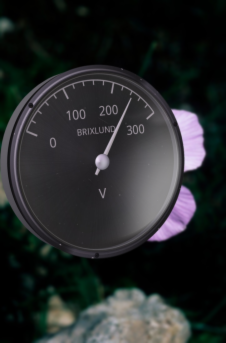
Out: 240 V
